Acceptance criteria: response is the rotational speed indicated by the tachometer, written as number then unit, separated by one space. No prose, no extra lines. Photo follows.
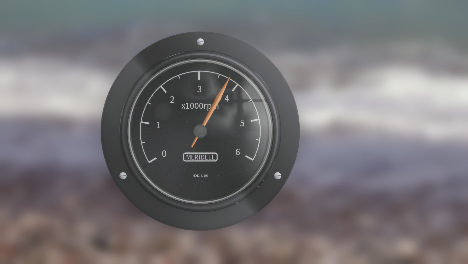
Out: 3750 rpm
